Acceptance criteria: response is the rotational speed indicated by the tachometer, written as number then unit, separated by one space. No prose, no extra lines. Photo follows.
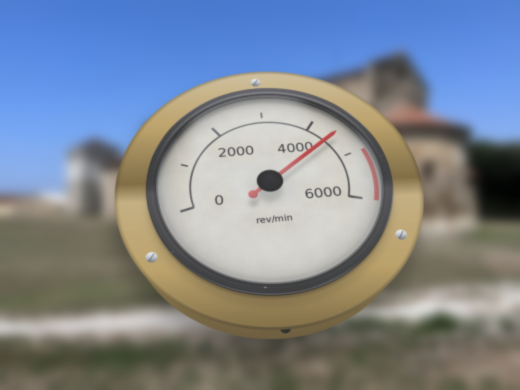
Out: 4500 rpm
